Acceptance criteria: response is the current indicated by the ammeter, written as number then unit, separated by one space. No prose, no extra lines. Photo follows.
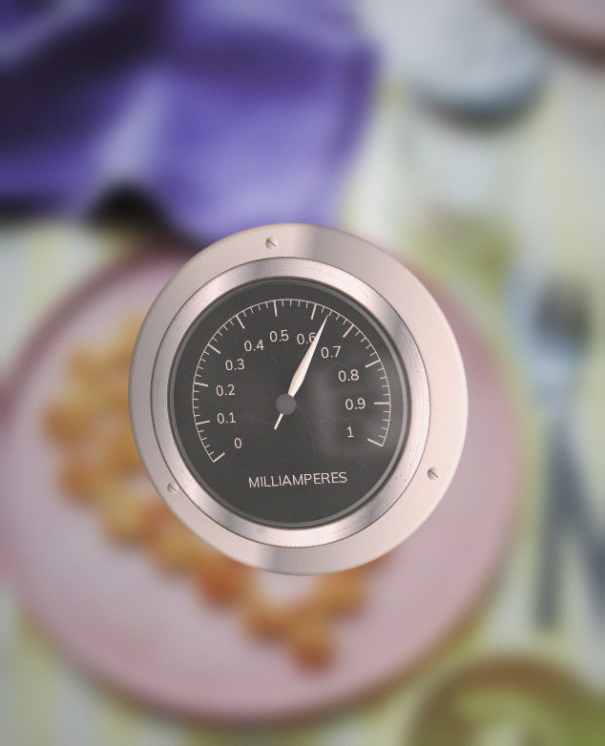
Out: 0.64 mA
